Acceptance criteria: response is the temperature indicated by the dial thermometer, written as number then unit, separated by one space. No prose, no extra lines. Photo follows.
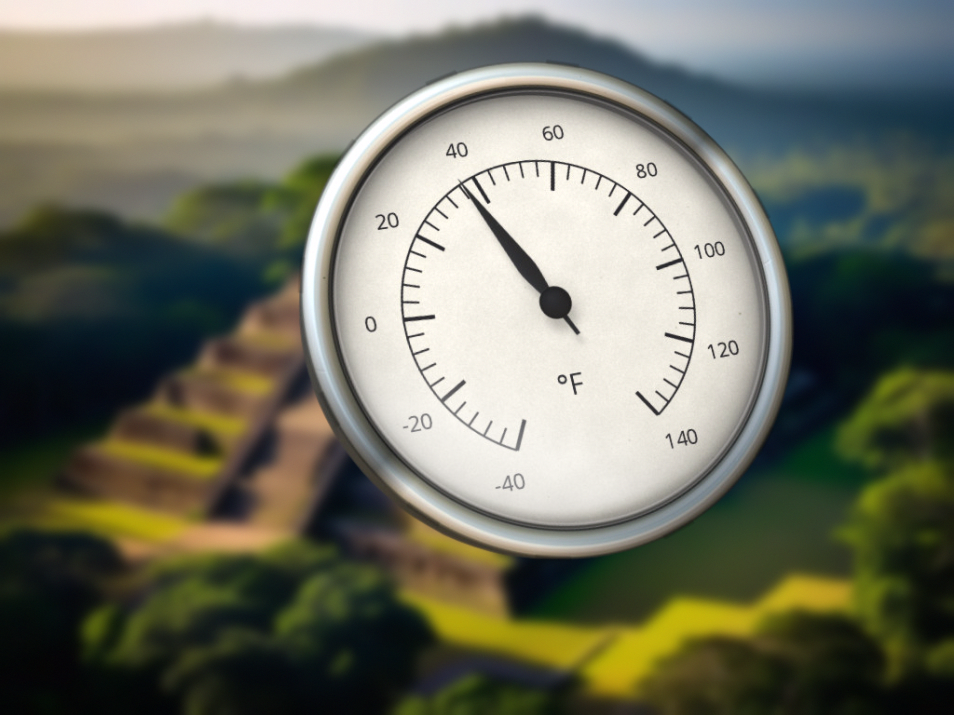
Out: 36 °F
